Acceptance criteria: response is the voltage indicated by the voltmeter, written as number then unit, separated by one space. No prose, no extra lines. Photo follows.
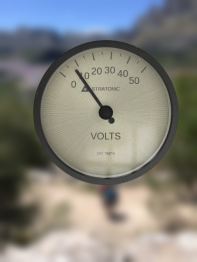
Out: 7.5 V
